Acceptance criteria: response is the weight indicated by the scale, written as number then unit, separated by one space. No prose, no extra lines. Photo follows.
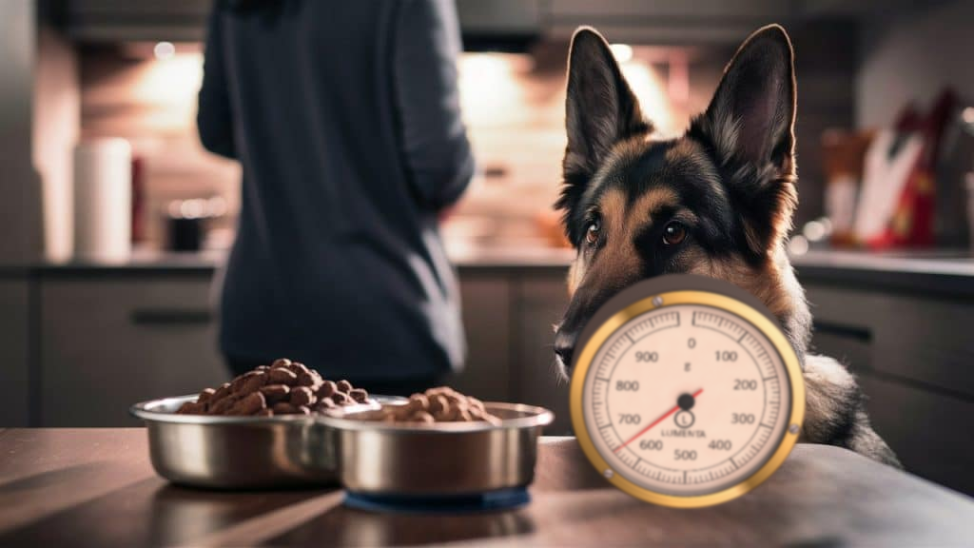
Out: 650 g
